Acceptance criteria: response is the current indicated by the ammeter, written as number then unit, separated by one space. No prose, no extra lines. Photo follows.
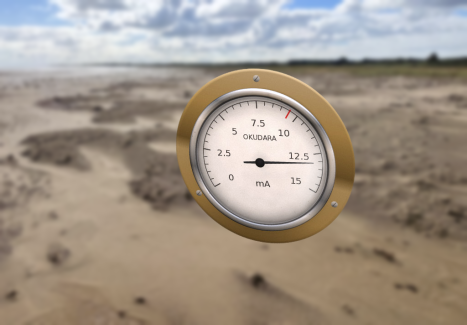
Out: 13 mA
